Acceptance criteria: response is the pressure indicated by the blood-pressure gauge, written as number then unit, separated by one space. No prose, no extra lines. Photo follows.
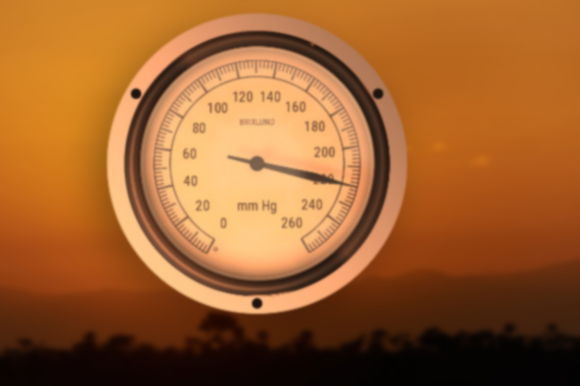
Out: 220 mmHg
